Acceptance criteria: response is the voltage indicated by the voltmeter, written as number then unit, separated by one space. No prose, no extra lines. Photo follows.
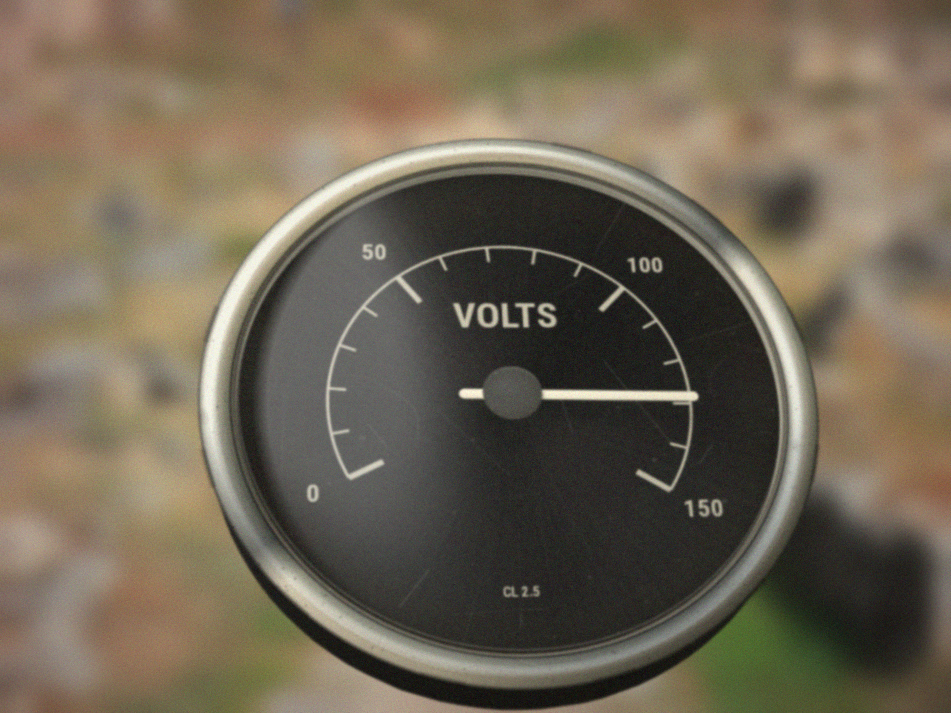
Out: 130 V
